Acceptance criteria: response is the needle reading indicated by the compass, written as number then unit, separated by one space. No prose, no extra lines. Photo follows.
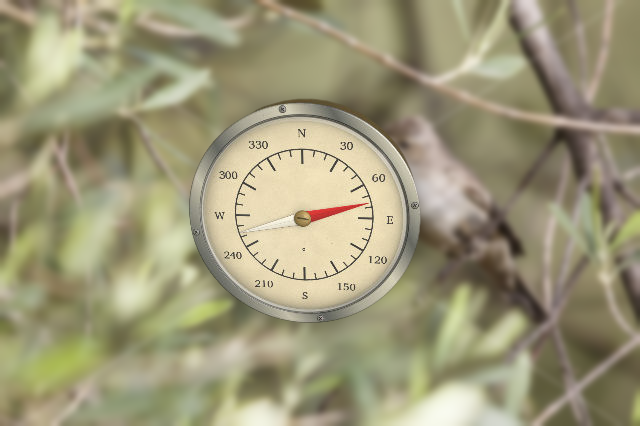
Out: 75 °
